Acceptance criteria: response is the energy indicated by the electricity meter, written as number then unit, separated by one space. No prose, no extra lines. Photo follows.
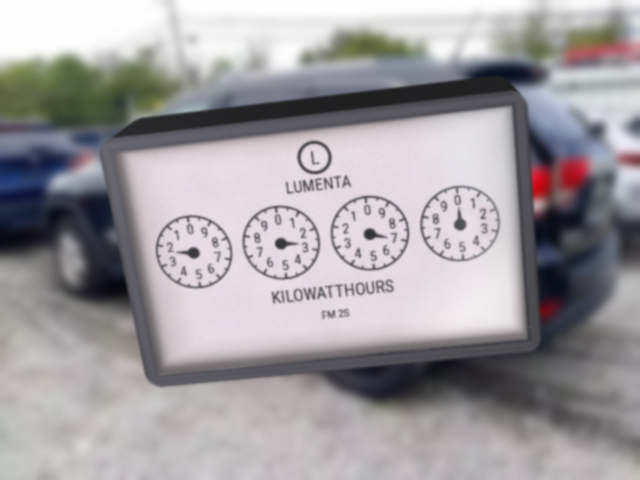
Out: 2270 kWh
